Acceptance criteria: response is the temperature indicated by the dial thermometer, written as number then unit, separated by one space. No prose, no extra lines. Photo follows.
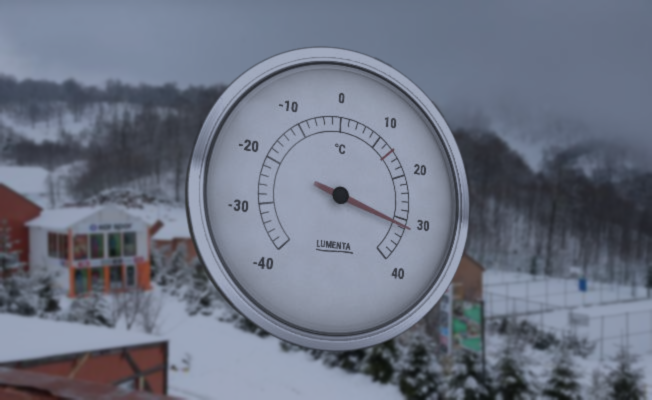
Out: 32 °C
